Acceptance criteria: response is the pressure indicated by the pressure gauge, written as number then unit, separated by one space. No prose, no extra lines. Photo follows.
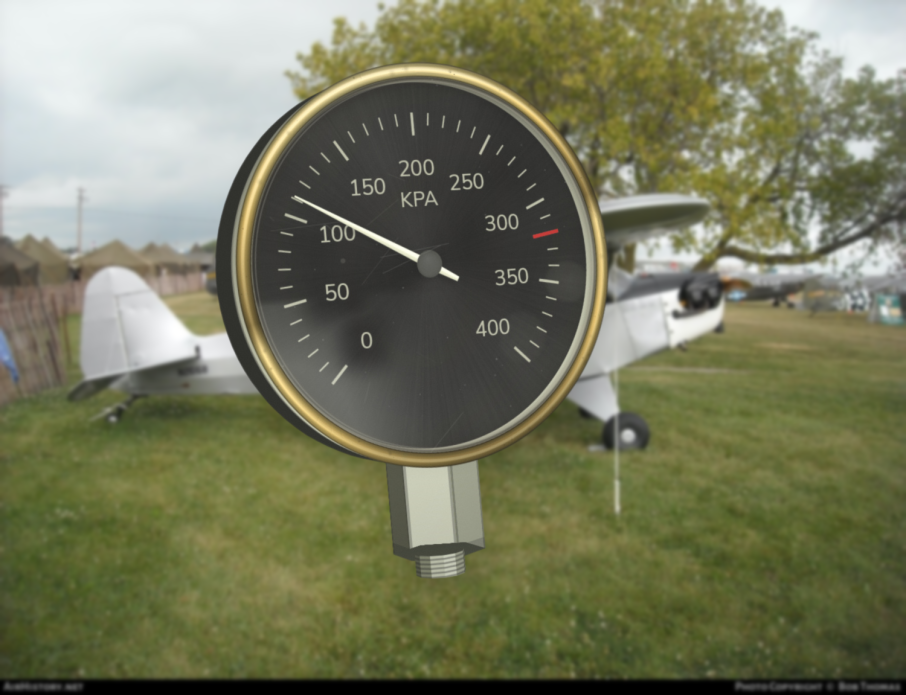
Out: 110 kPa
